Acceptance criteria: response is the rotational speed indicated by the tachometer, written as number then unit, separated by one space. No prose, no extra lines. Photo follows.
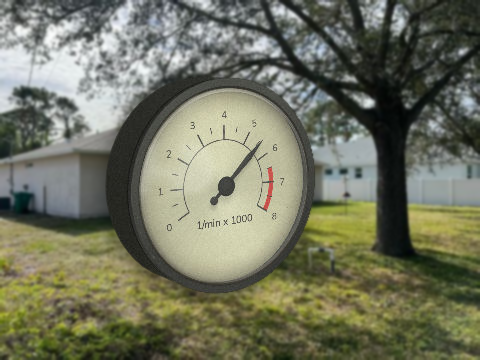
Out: 5500 rpm
